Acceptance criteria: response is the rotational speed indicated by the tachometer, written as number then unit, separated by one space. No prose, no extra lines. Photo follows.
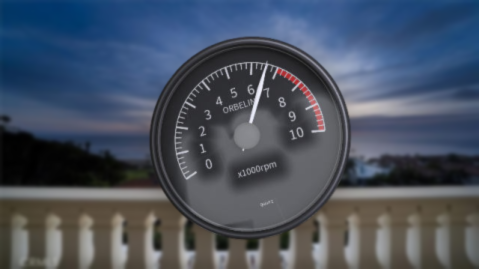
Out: 6600 rpm
